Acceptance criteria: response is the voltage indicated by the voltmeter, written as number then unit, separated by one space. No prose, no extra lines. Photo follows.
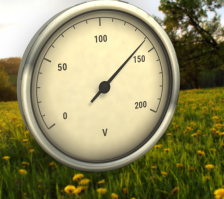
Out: 140 V
